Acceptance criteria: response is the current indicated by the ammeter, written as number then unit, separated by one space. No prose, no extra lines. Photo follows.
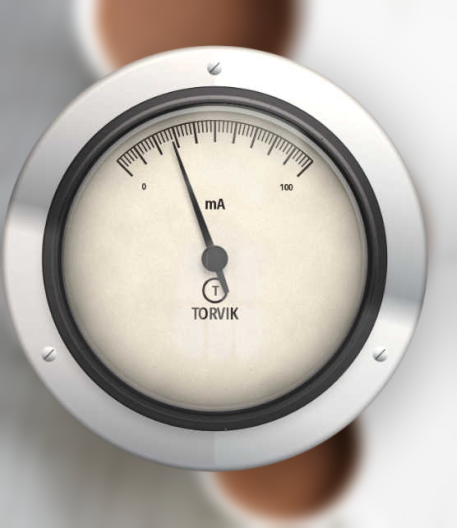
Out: 28 mA
